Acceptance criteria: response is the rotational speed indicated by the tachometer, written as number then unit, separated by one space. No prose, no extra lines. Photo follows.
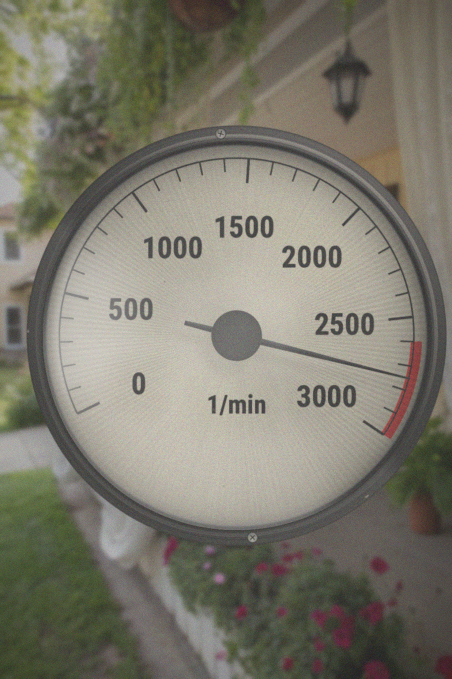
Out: 2750 rpm
